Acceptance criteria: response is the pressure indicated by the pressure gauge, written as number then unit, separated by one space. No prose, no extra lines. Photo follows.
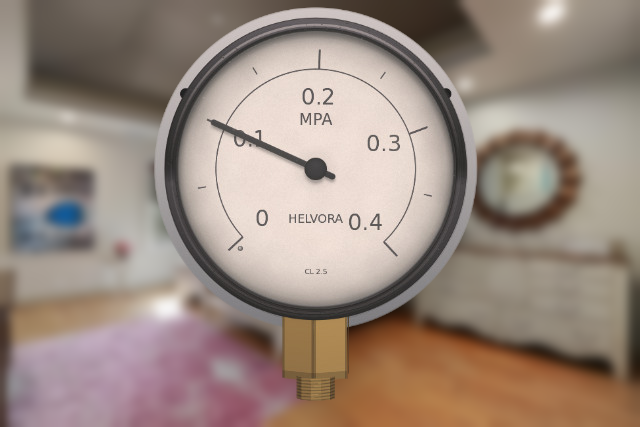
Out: 0.1 MPa
